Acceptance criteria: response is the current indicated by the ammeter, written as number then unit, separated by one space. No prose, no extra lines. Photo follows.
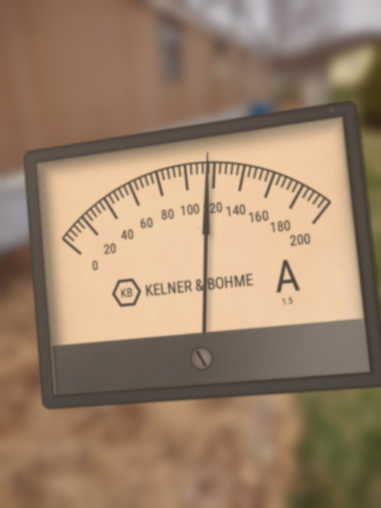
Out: 116 A
